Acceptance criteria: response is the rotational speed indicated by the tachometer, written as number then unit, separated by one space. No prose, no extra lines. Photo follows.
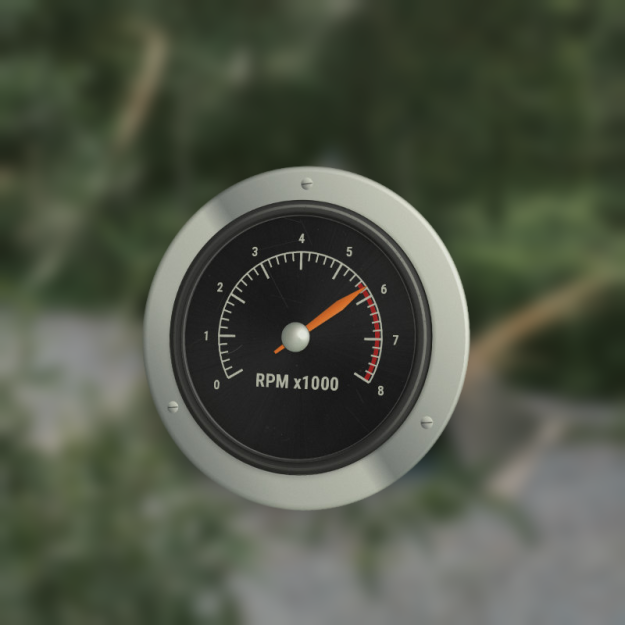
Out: 5800 rpm
